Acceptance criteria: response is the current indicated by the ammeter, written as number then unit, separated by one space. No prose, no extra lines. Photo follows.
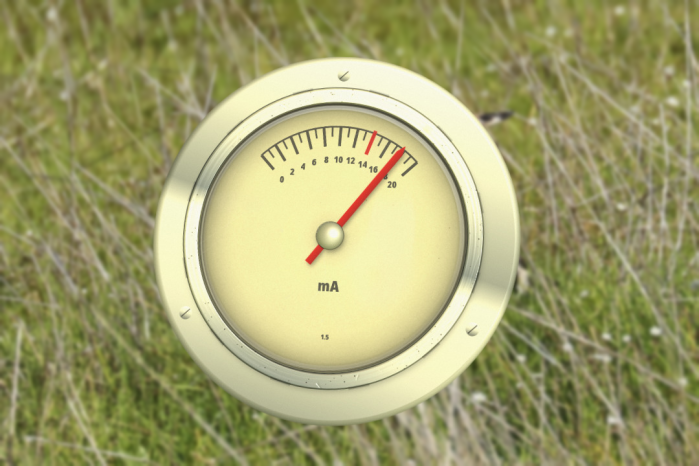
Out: 18 mA
